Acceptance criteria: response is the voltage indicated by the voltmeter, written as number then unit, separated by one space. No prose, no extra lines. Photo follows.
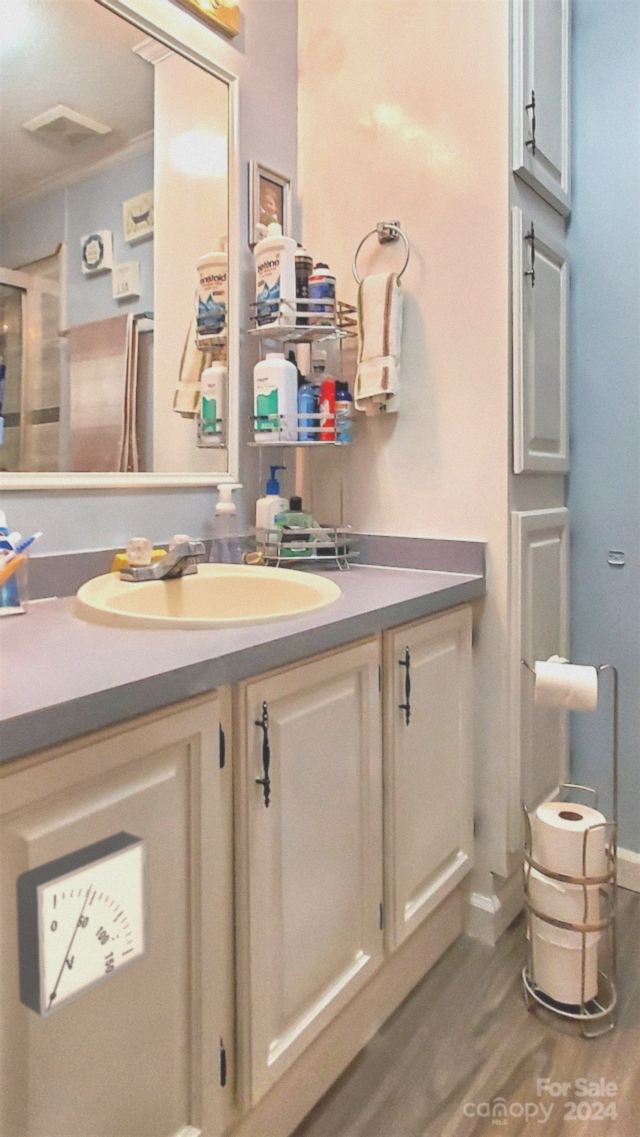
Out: 40 V
